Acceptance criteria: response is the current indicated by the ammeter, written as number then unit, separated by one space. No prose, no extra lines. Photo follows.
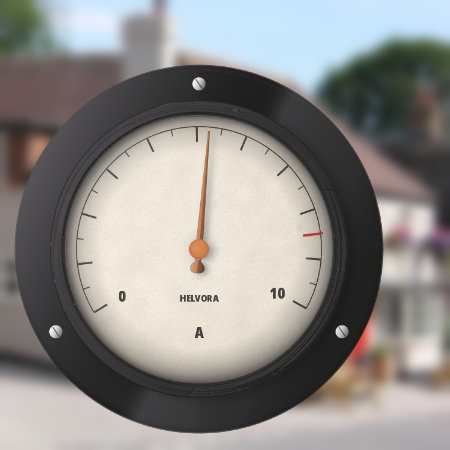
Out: 5.25 A
